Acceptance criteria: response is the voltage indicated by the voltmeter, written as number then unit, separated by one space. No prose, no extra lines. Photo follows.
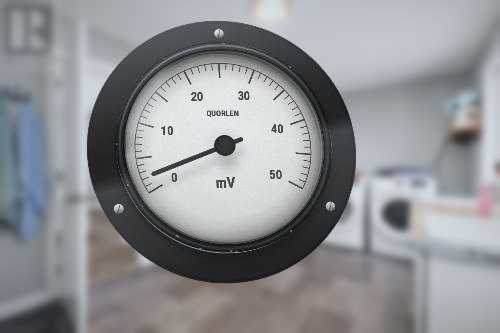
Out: 2 mV
